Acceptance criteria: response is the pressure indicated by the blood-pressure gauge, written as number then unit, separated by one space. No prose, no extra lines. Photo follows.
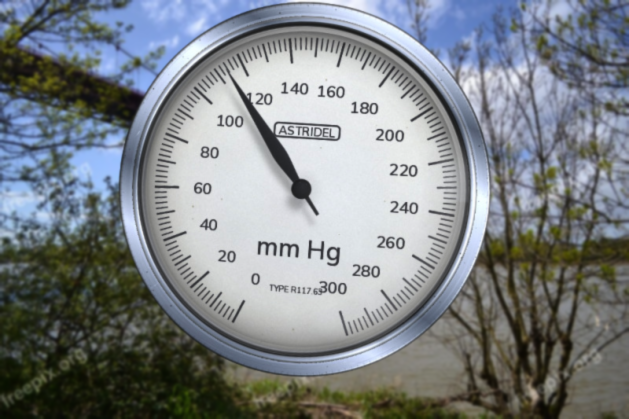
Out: 114 mmHg
